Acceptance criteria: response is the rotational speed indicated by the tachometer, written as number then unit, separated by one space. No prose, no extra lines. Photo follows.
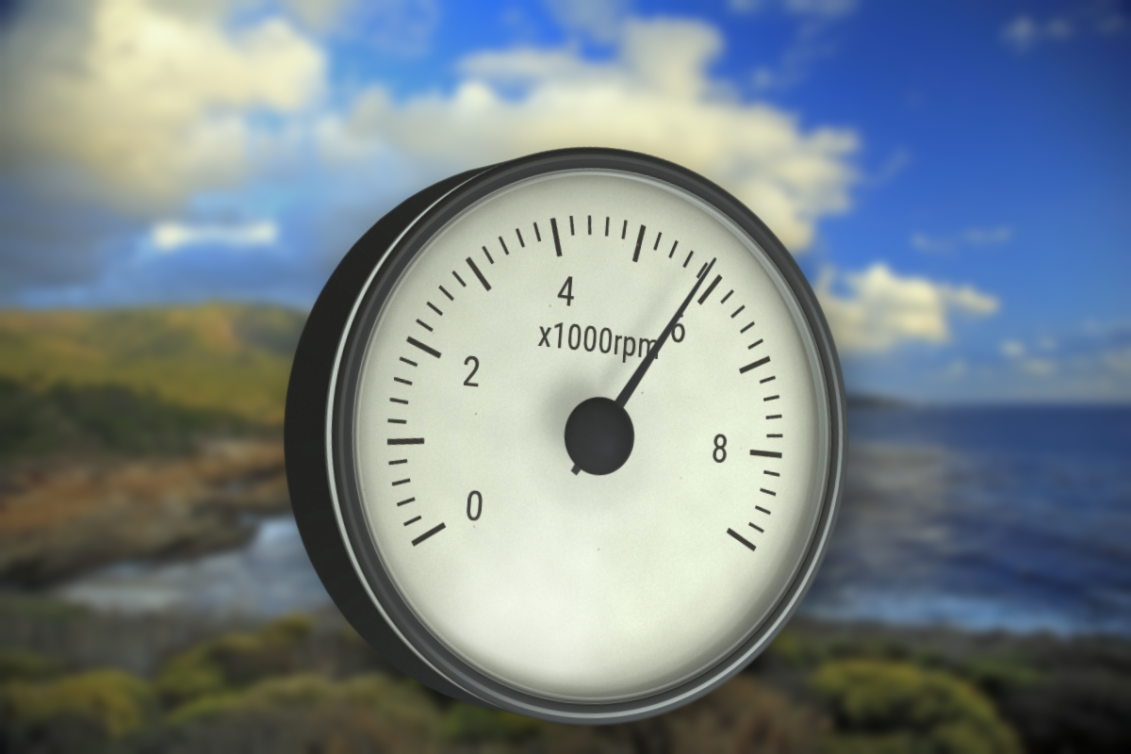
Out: 5800 rpm
